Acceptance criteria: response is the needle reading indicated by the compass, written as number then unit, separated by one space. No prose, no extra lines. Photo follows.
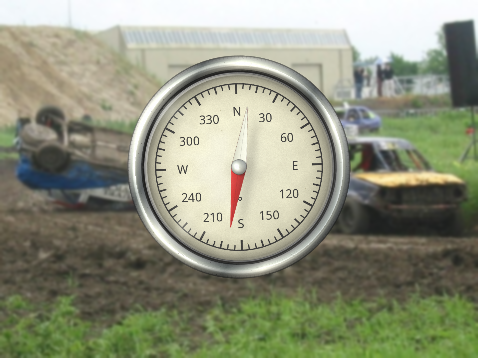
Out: 190 °
